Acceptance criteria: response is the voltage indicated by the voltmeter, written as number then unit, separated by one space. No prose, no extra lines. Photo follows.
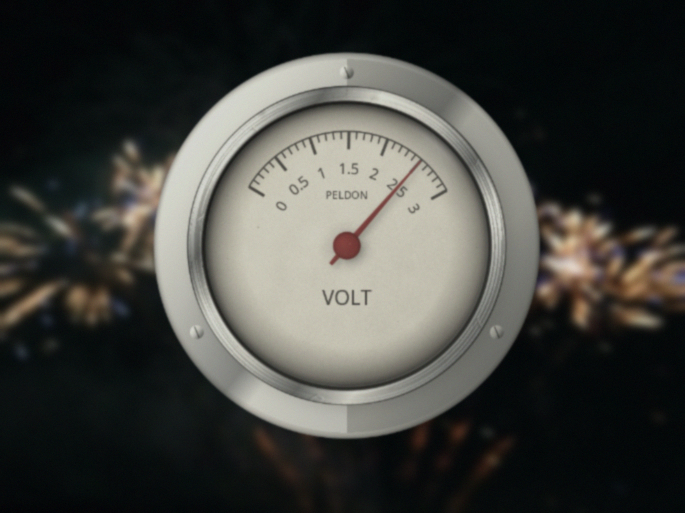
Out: 2.5 V
